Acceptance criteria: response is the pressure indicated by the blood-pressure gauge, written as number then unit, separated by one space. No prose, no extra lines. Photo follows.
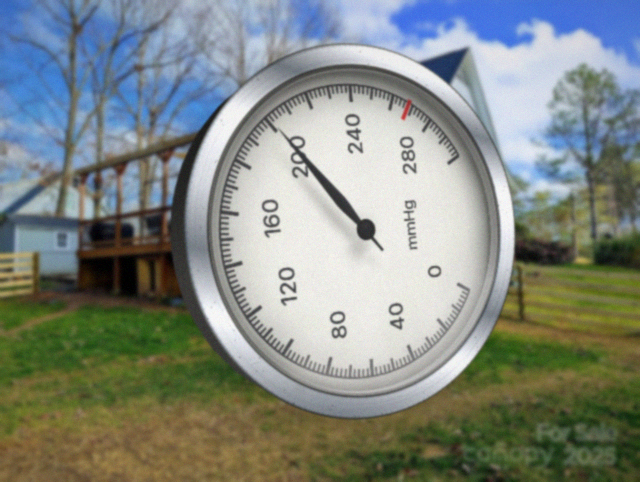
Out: 200 mmHg
